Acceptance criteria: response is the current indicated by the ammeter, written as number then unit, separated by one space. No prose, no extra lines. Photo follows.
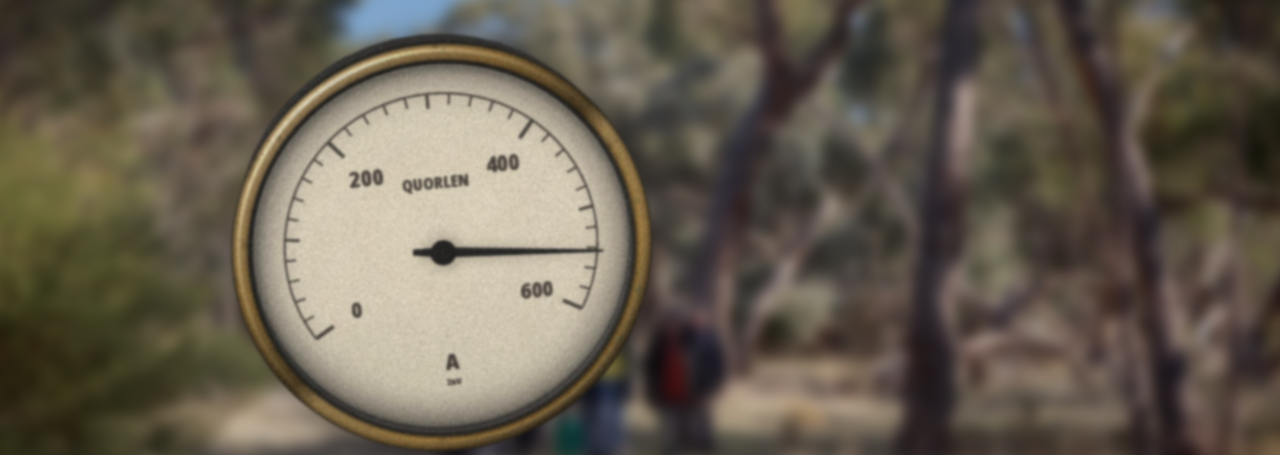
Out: 540 A
